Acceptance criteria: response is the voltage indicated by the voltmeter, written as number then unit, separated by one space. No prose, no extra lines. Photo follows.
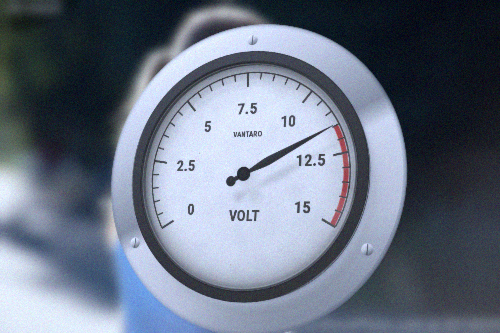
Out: 11.5 V
